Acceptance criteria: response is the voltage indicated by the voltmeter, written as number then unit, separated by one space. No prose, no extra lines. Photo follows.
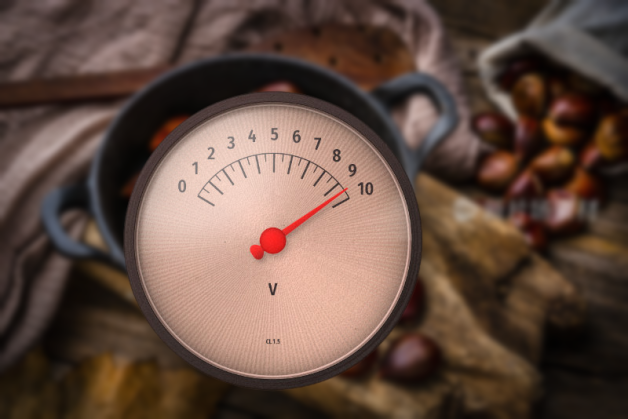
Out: 9.5 V
